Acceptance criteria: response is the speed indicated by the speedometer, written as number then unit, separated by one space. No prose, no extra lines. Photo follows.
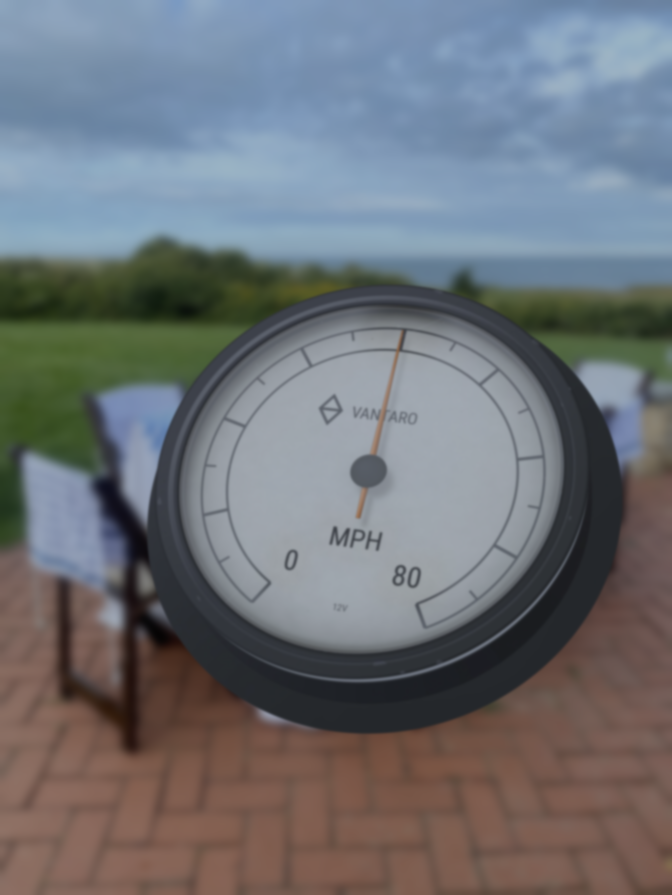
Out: 40 mph
